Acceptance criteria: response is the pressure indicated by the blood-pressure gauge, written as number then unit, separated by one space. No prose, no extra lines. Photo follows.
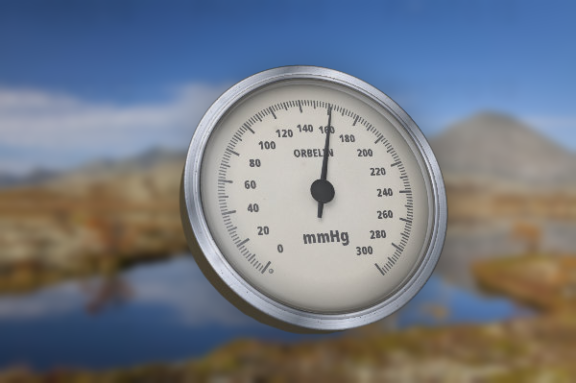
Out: 160 mmHg
